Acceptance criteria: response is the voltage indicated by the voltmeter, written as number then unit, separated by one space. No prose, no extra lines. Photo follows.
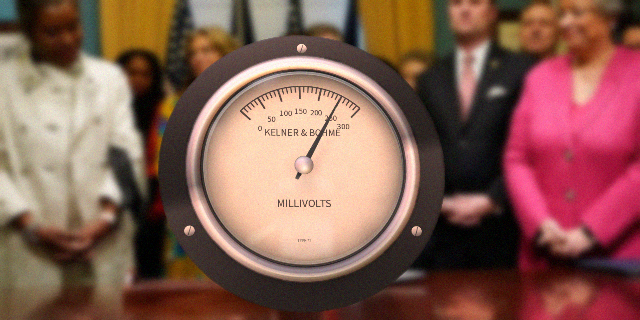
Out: 250 mV
